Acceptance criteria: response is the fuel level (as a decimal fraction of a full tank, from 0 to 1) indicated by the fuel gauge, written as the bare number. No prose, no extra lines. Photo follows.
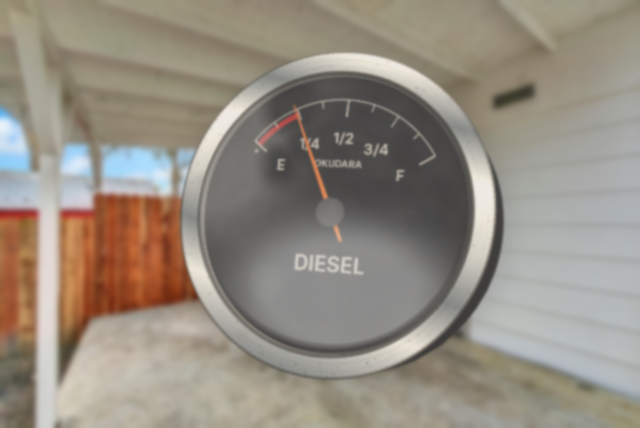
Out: 0.25
